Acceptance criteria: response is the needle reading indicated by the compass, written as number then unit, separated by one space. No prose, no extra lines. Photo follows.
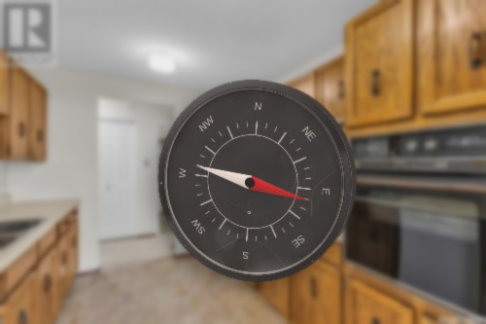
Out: 100 °
